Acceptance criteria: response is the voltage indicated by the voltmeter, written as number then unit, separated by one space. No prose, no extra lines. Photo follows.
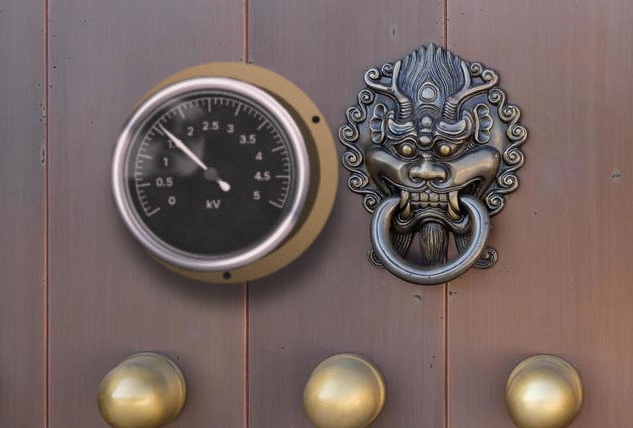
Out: 1.6 kV
